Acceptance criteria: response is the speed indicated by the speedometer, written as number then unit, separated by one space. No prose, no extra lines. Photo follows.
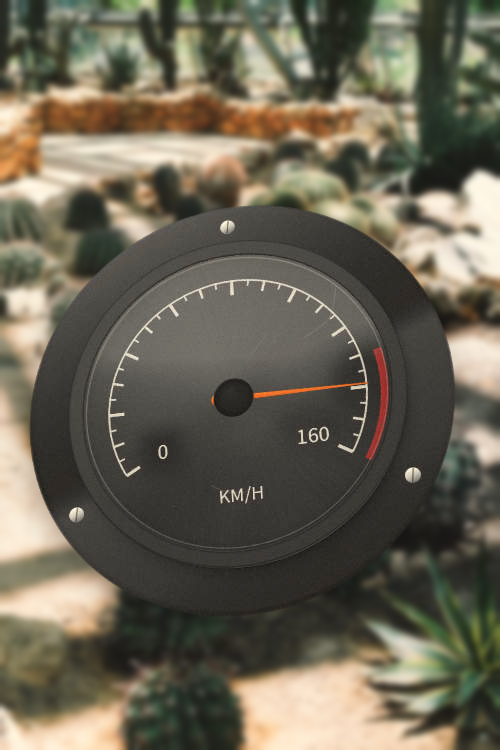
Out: 140 km/h
